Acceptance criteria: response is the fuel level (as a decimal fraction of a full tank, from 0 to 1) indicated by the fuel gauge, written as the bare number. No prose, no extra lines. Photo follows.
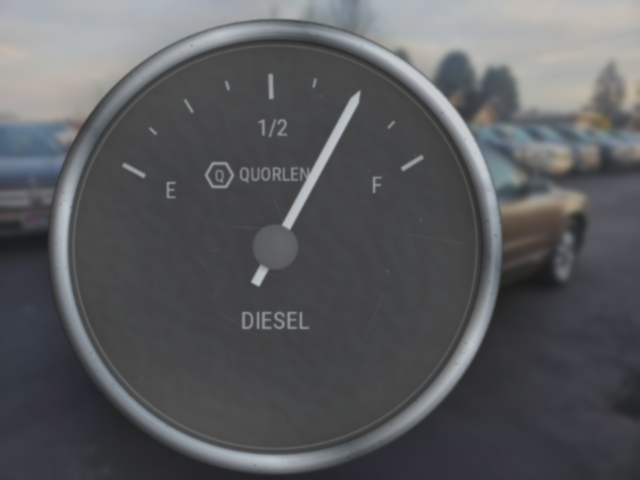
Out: 0.75
